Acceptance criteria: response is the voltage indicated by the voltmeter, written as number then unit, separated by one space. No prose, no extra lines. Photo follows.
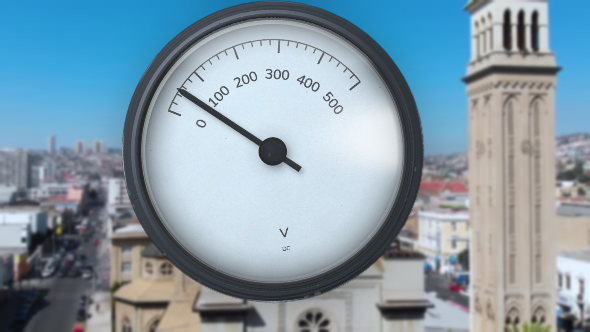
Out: 50 V
